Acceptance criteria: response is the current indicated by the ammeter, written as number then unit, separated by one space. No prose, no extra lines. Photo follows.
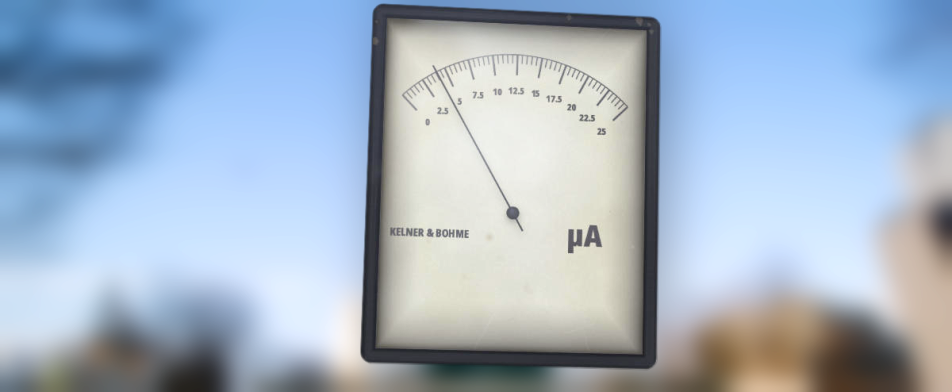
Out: 4 µA
